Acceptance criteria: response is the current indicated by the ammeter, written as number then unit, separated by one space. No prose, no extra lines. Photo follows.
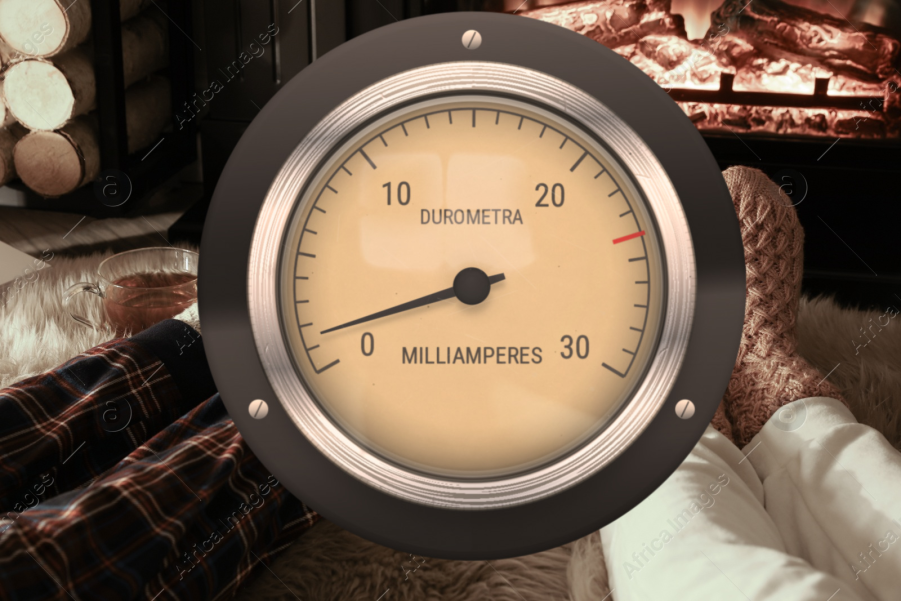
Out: 1.5 mA
